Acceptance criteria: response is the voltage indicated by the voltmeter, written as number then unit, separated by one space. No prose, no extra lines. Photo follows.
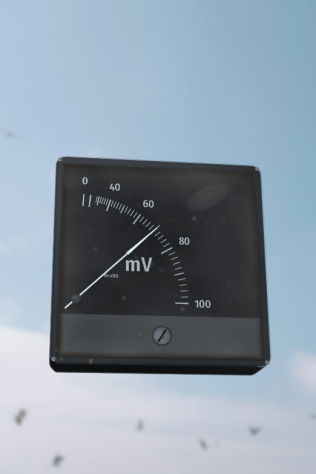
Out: 70 mV
